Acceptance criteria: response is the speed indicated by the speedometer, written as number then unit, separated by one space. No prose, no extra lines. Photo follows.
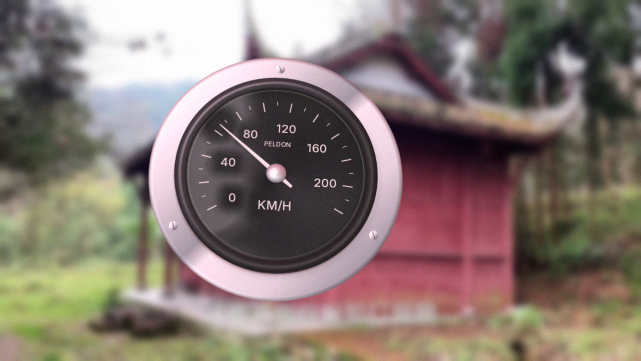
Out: 65 km/h
